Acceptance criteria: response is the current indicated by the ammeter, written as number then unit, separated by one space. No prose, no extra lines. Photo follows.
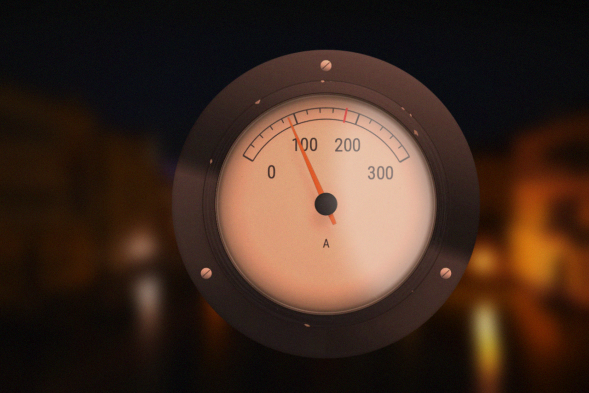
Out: 90 A
